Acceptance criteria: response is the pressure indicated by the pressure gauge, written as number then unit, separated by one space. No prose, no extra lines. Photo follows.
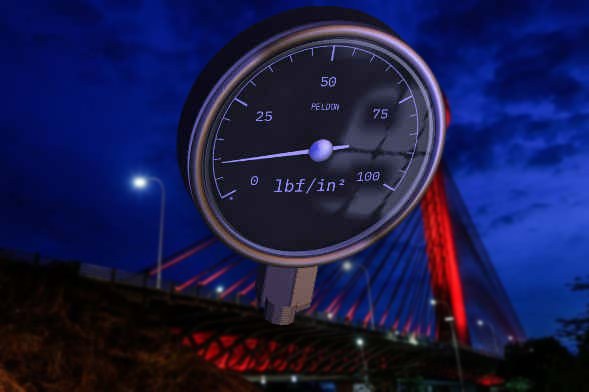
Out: 10 psi
